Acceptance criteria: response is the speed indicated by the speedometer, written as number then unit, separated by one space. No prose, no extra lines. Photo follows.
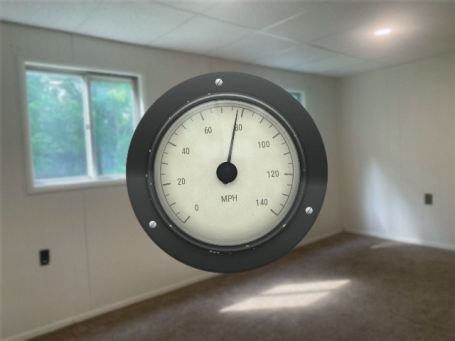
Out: 77.5 mph
